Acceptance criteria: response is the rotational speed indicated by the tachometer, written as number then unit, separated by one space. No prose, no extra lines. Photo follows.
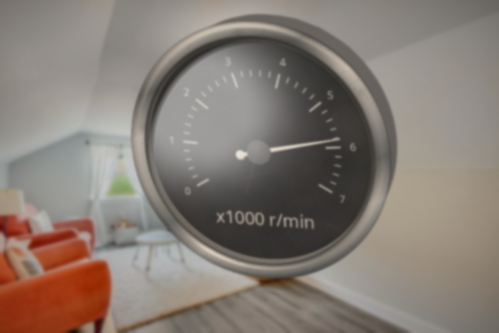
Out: 5800 rpm
